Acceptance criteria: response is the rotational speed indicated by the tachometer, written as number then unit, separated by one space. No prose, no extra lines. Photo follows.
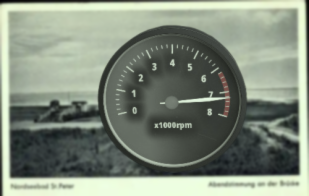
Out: 7200 rpm
